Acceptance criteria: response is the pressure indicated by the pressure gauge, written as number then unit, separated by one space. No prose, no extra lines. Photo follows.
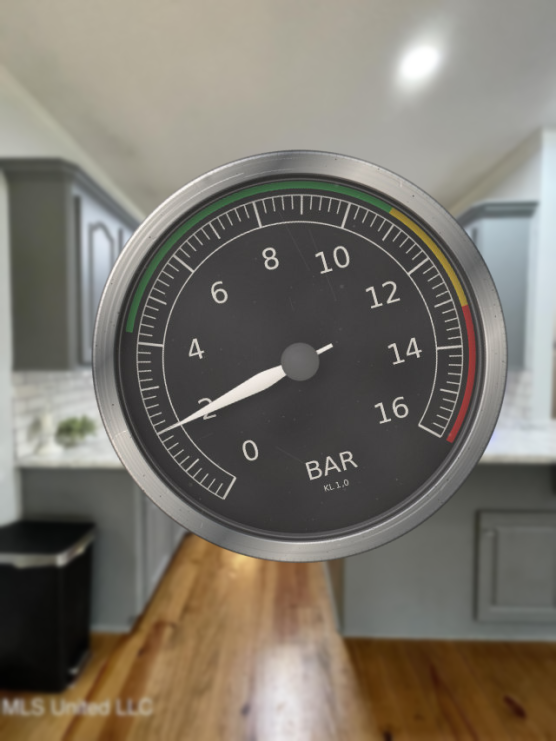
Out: 2 bar
